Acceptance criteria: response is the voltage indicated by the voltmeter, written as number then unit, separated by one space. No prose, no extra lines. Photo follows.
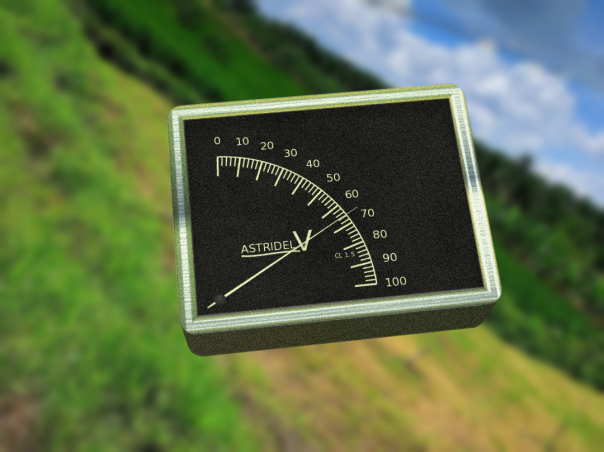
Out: 66 V
